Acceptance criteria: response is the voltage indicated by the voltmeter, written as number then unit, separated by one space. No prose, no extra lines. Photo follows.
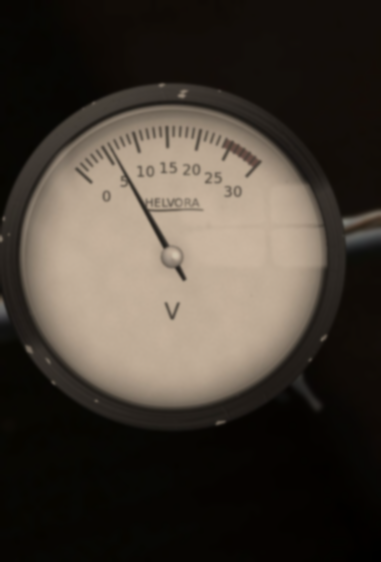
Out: 6 V
